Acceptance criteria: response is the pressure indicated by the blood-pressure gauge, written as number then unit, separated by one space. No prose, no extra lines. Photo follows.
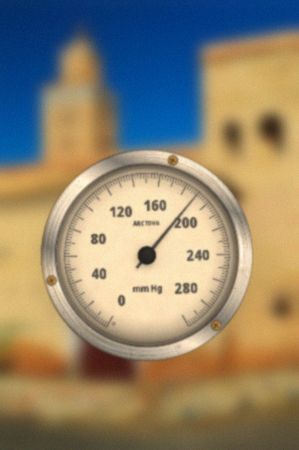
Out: 190 mmHg
